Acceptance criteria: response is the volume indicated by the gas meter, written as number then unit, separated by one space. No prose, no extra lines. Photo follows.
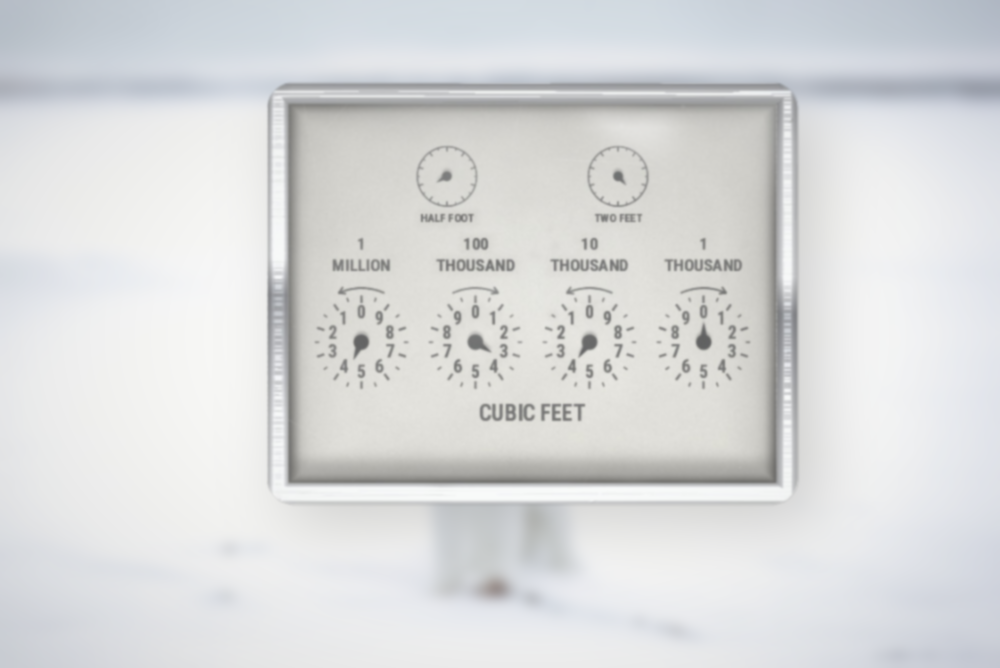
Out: 434000 ft³
